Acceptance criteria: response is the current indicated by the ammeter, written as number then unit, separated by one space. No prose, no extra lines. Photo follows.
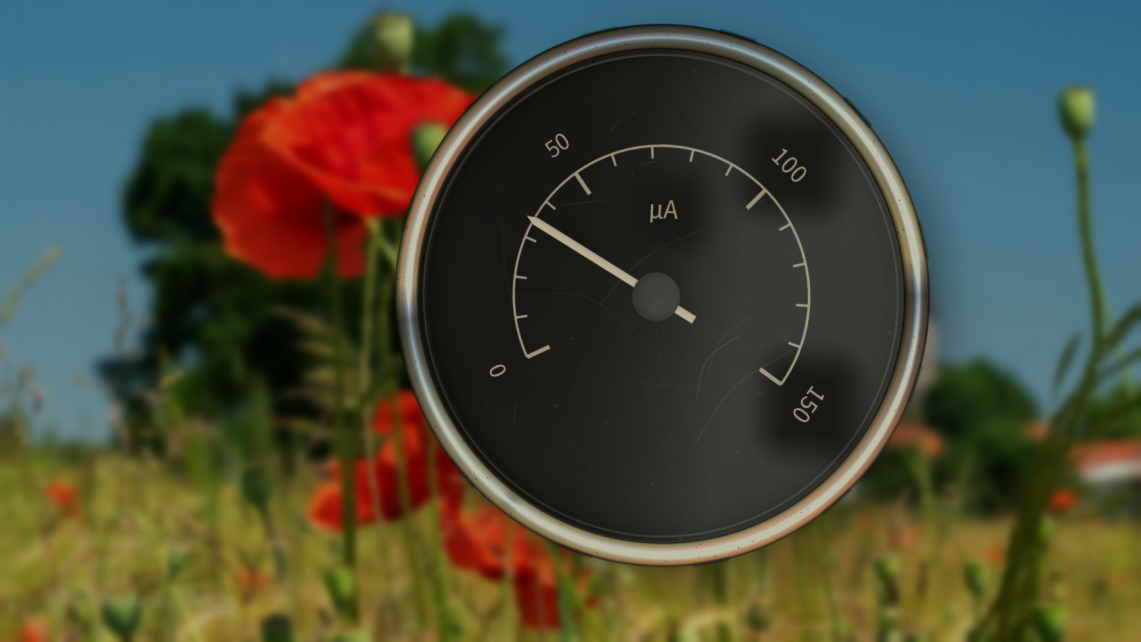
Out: 35 µA
